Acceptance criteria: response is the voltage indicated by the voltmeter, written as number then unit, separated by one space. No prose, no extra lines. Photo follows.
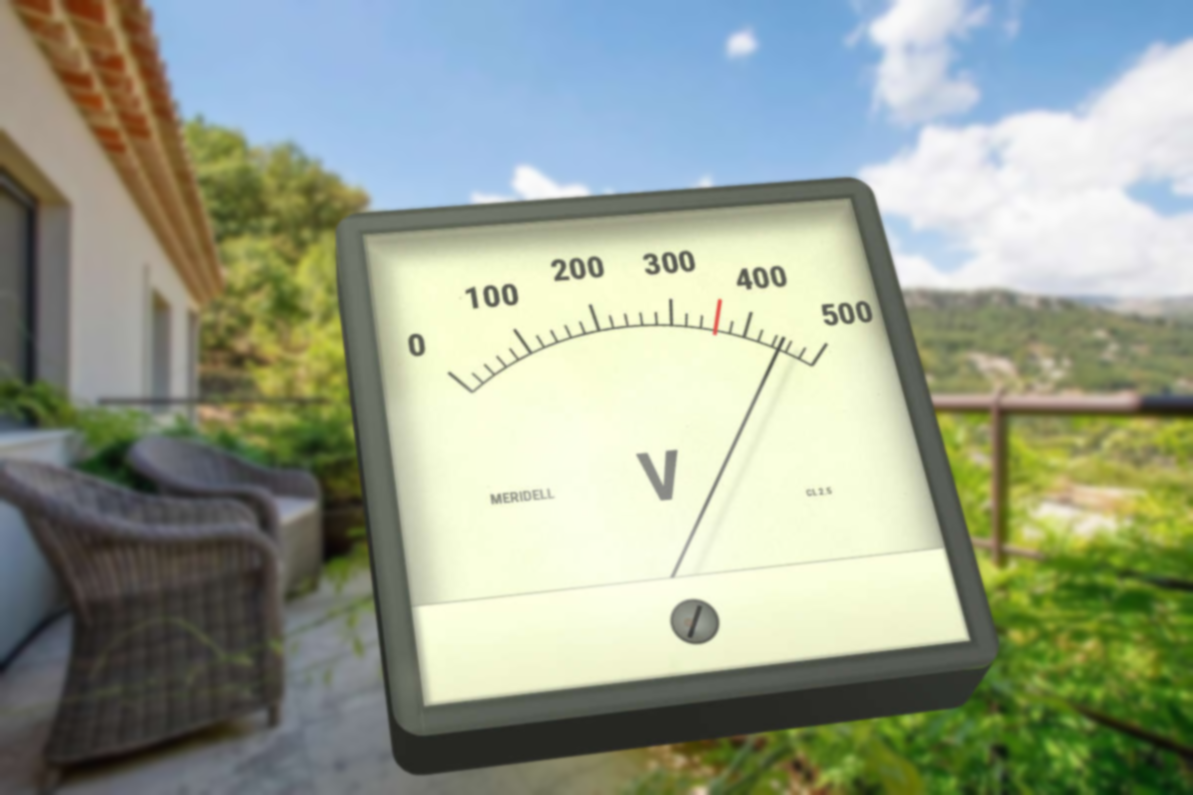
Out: 450 V
